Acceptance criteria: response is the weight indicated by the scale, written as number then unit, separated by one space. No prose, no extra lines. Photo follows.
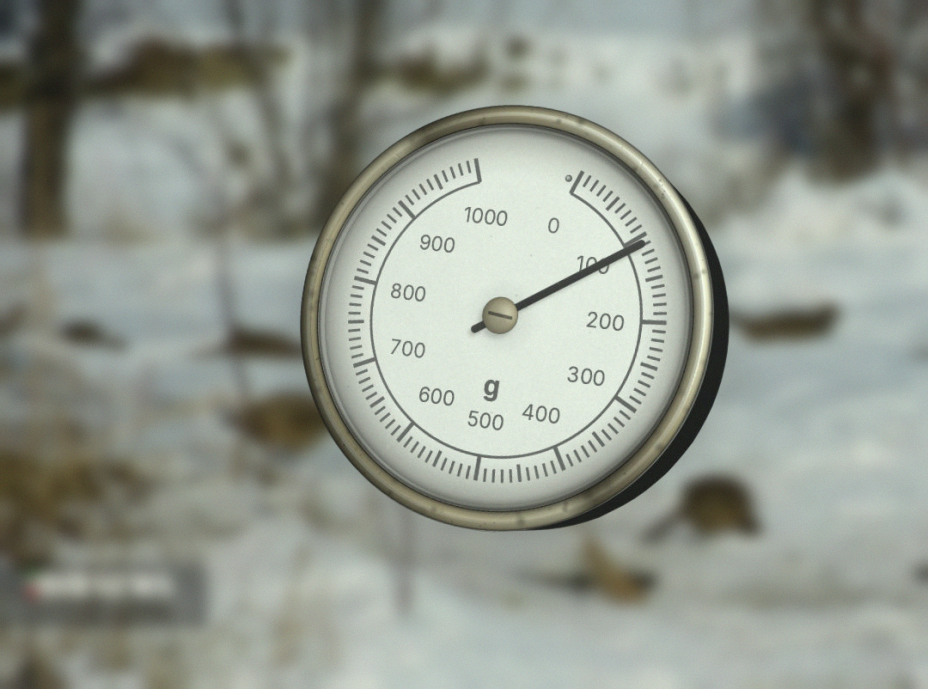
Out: 110 g
